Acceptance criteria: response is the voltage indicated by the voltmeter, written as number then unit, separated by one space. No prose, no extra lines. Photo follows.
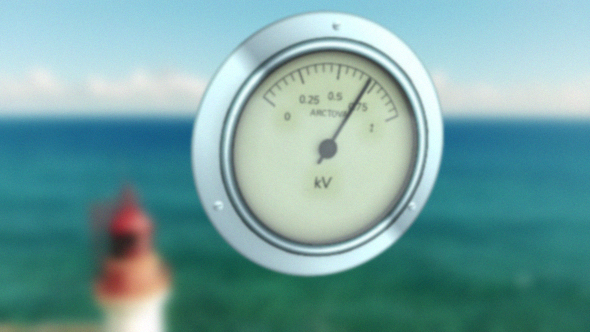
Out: 0.7 kV
